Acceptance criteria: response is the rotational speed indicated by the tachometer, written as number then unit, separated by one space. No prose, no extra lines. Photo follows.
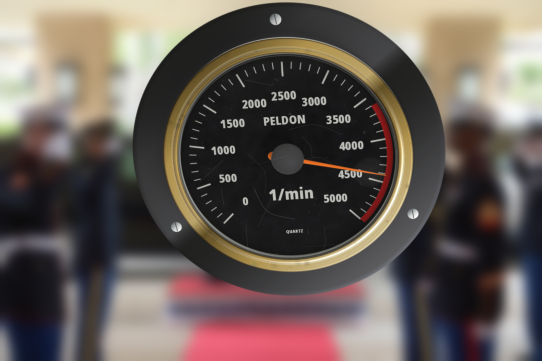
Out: 4400 rpm
